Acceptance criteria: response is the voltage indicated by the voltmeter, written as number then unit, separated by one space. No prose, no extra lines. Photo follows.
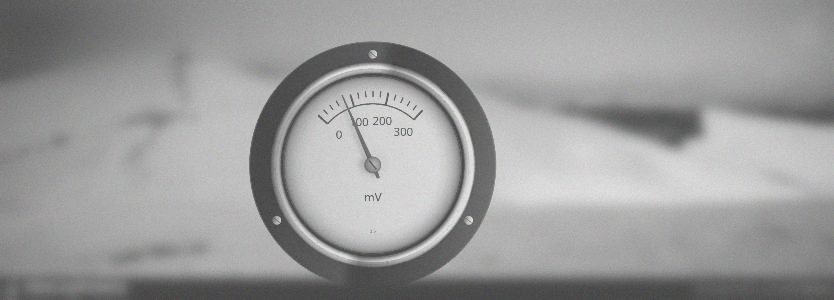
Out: 80 mV
